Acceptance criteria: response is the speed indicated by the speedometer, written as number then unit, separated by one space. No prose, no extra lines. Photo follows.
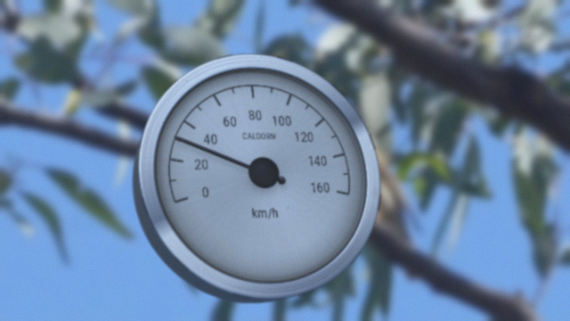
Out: 30 km/h
